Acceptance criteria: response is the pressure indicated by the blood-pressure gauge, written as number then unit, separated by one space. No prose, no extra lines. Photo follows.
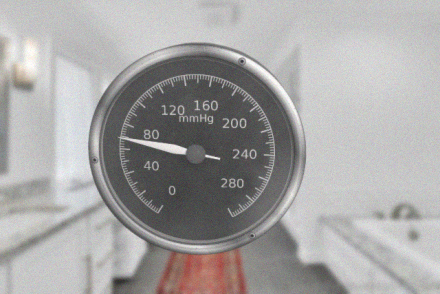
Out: 70 mmHg
